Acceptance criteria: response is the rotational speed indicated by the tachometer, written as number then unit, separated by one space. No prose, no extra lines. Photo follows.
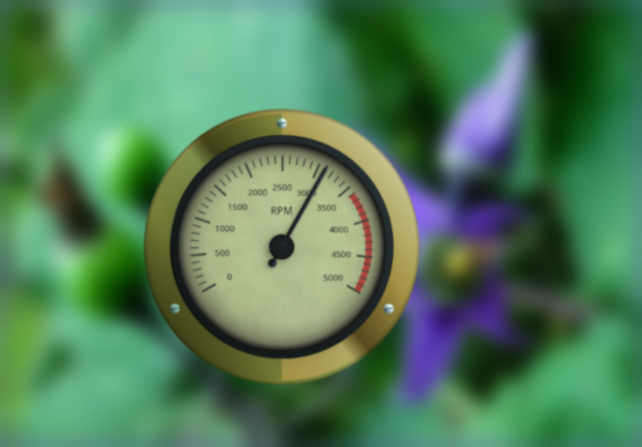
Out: 3100 rpm
